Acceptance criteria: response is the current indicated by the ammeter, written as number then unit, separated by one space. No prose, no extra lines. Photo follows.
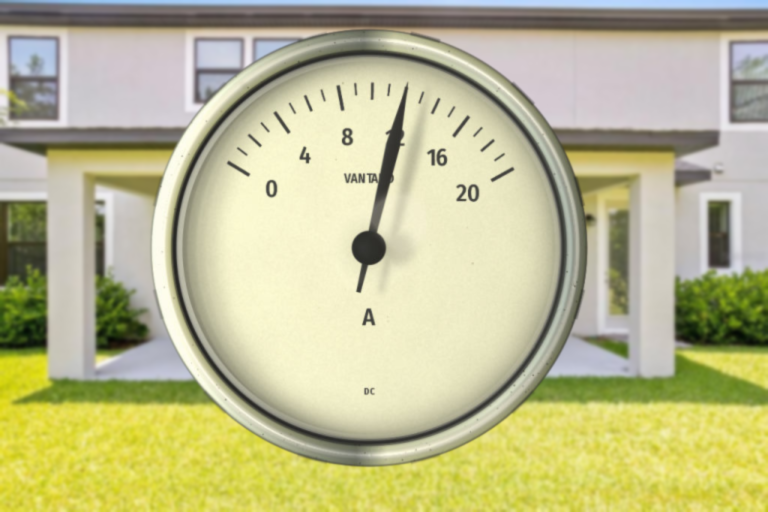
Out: 12 A
